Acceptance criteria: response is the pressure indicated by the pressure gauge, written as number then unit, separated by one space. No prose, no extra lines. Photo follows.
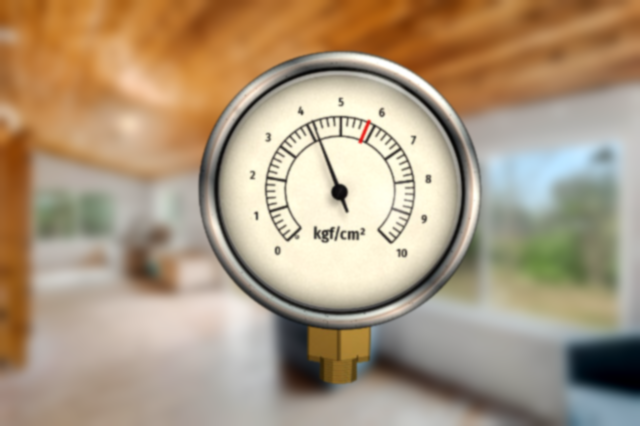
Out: 4.2 kg/cm²
